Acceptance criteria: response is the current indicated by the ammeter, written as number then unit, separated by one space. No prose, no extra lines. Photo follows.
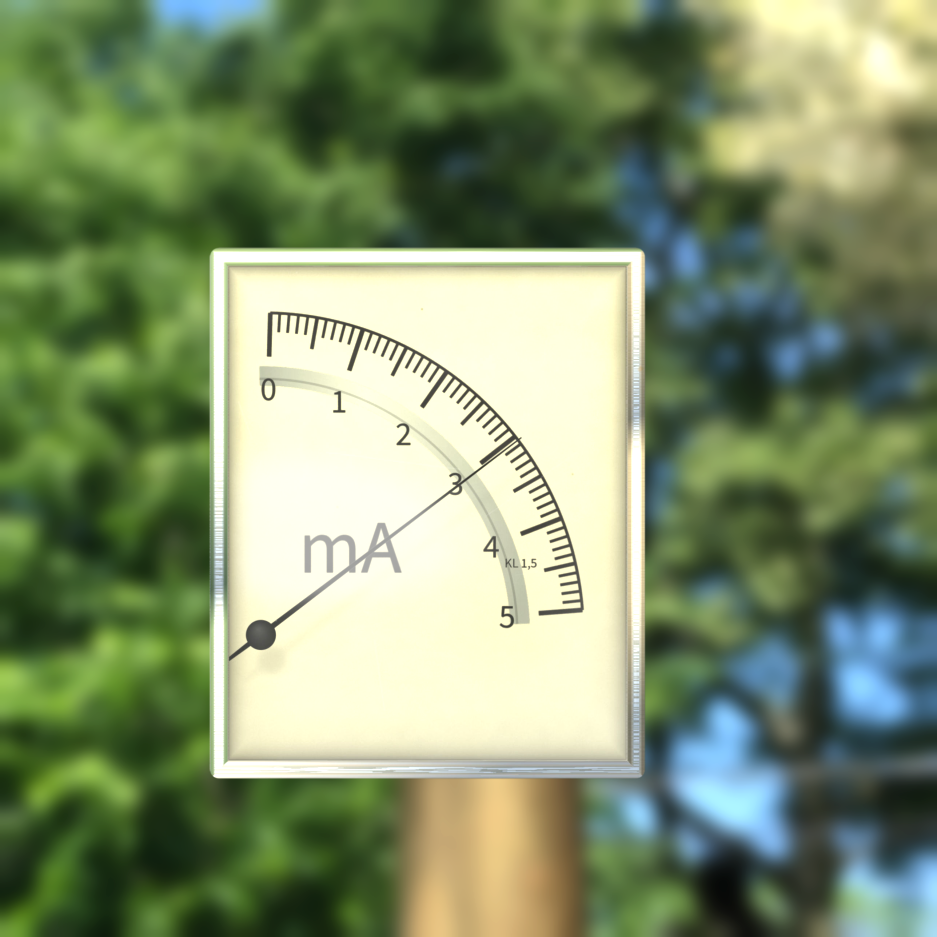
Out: 3.05 mA
